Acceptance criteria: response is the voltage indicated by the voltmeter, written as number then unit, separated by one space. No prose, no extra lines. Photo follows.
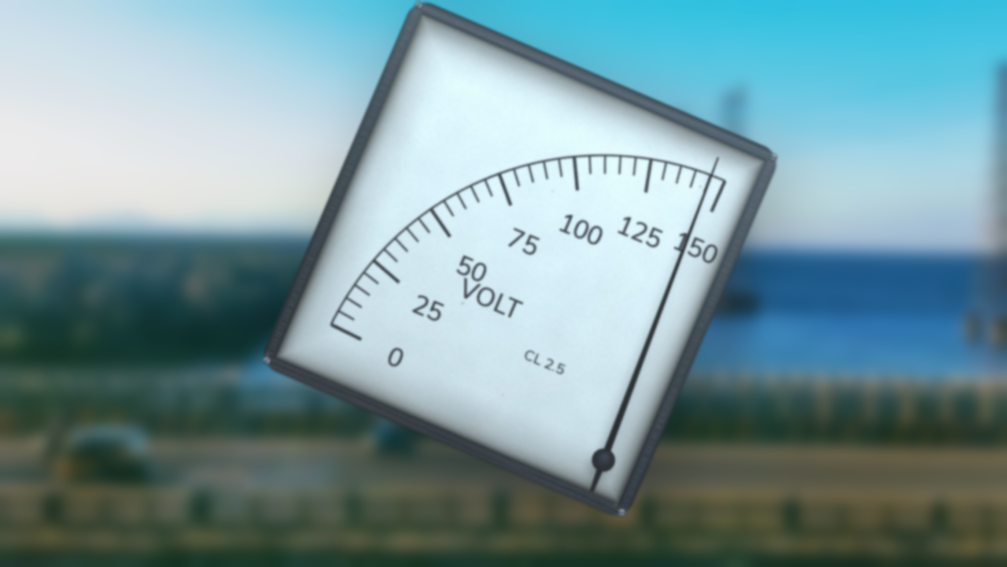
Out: 145 V
